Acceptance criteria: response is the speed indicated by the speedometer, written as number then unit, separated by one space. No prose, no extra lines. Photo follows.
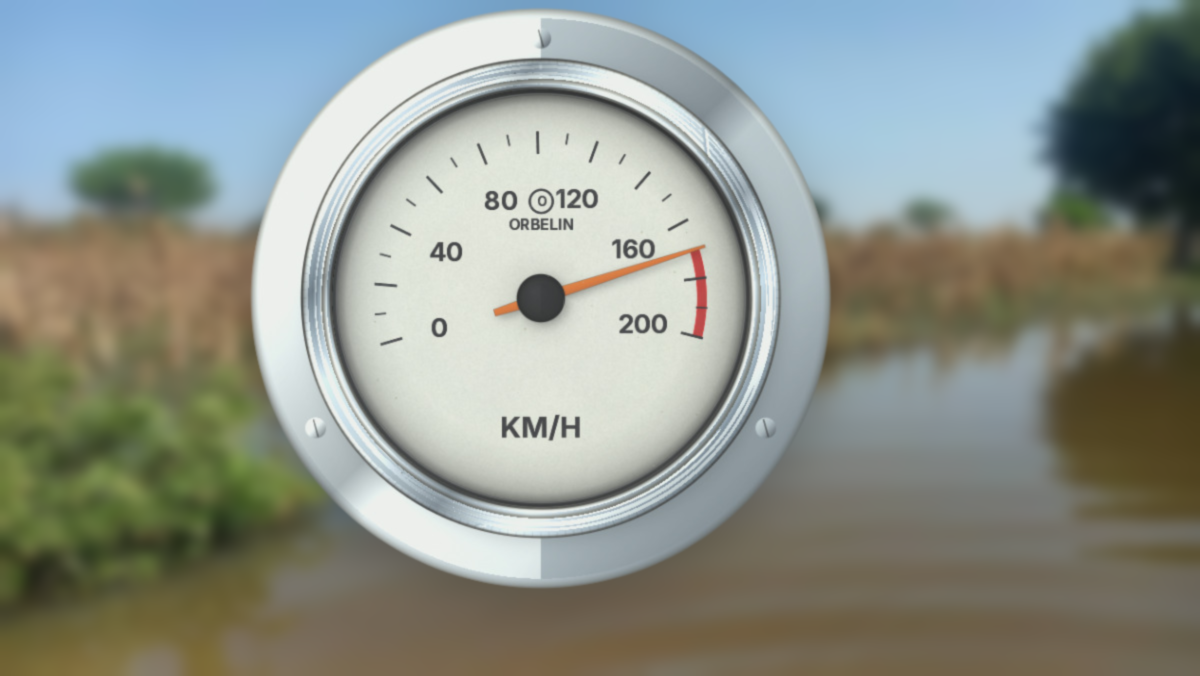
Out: 170 km/h
